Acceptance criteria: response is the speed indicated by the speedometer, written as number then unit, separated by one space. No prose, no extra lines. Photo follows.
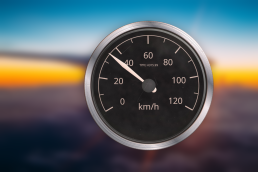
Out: 35 km/h
